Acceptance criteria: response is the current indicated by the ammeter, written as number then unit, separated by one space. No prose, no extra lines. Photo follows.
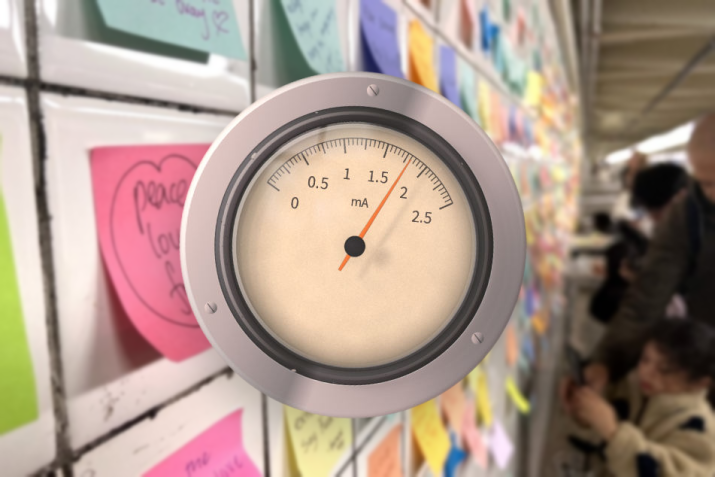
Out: 1.8 mA
